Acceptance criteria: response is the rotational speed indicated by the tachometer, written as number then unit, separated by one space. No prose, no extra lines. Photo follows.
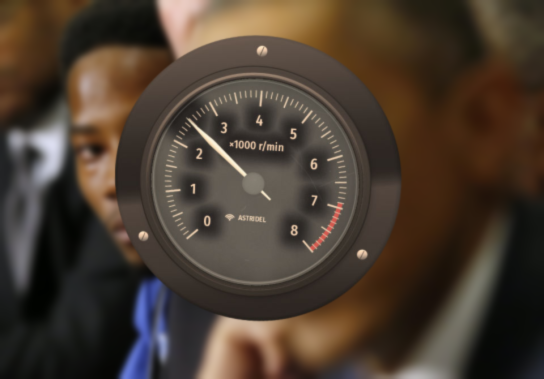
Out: 2500 rpm
